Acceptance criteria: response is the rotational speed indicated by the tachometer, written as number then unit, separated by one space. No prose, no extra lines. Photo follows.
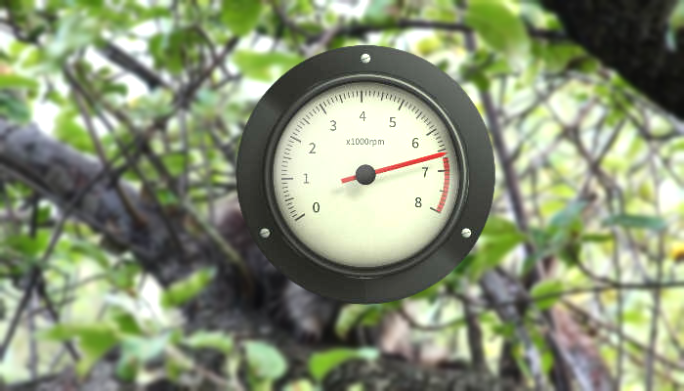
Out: 6600 rpm
